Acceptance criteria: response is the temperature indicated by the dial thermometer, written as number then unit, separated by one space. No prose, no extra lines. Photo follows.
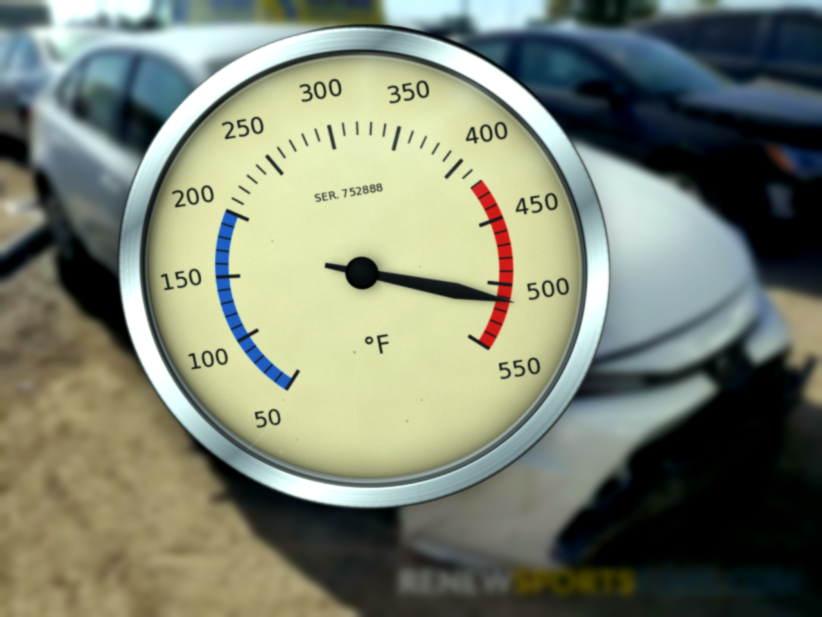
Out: 510 °F
